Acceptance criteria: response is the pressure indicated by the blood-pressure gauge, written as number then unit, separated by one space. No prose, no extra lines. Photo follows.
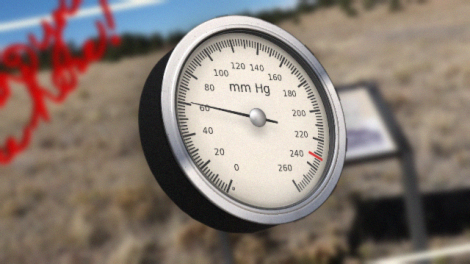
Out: 60 mmHg
